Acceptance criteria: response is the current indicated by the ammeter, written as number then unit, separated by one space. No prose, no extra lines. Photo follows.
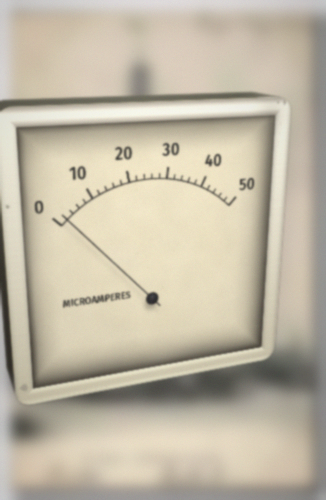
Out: 2 µA
